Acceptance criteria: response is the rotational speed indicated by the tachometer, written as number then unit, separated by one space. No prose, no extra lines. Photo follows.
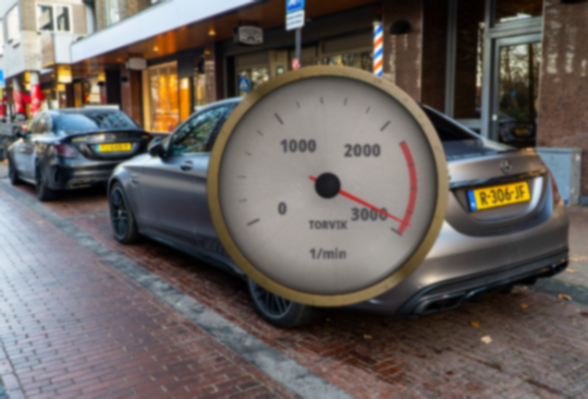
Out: 2900 rpm
